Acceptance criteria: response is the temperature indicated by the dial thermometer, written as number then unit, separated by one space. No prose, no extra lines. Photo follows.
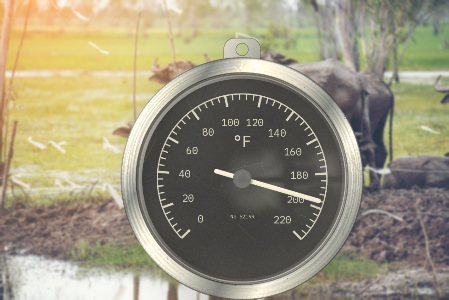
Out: 196 °F
